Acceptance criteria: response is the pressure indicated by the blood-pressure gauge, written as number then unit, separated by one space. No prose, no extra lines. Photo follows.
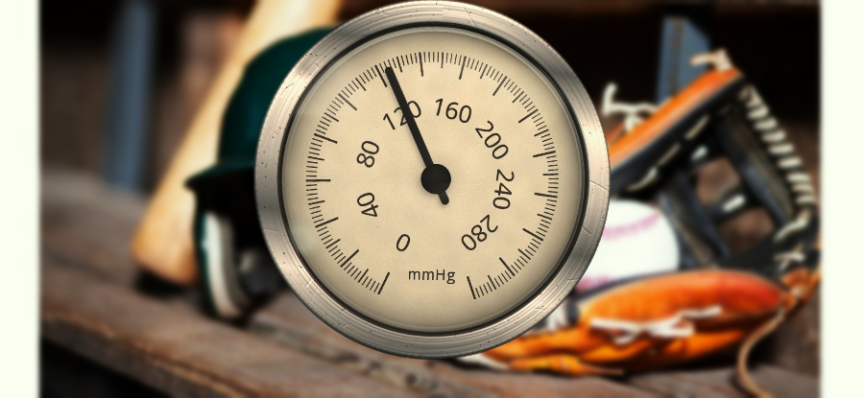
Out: 124 mmHg
